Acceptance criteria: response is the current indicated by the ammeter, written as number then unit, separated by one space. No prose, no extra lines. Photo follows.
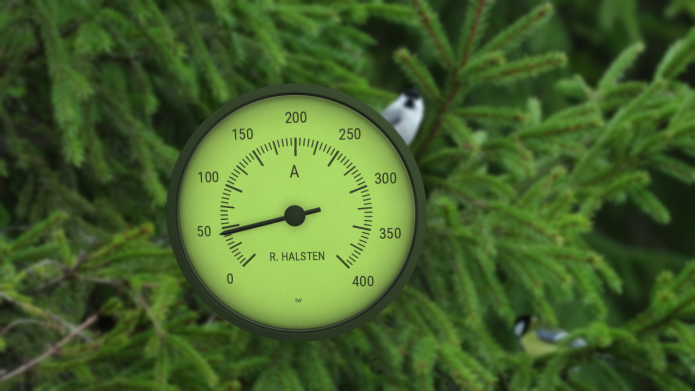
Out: 45 A
